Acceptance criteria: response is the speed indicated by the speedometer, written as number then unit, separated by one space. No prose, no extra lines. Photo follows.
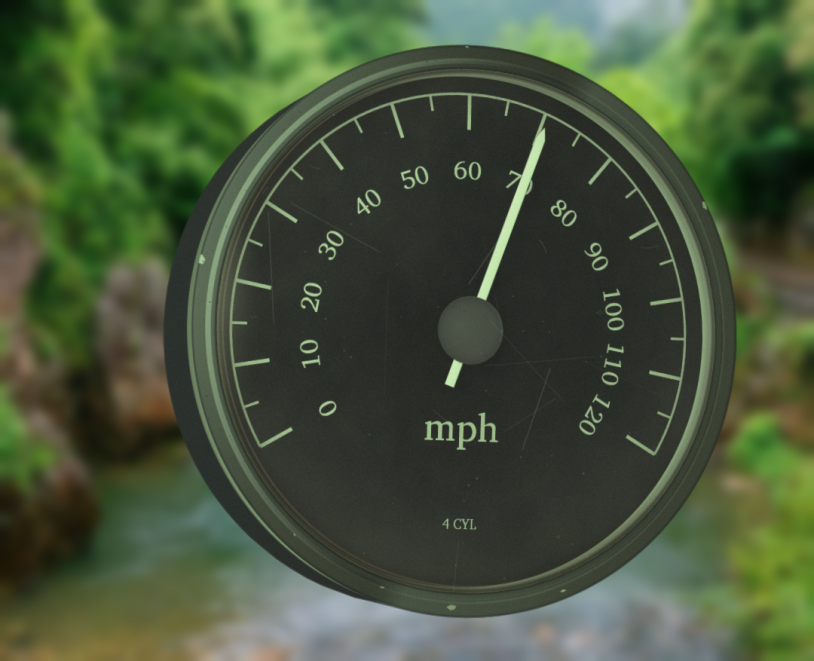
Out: 70 mph
